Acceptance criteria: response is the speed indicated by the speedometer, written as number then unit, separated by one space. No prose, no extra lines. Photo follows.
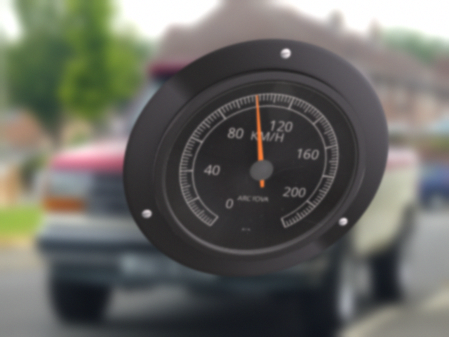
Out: 100 km/h
